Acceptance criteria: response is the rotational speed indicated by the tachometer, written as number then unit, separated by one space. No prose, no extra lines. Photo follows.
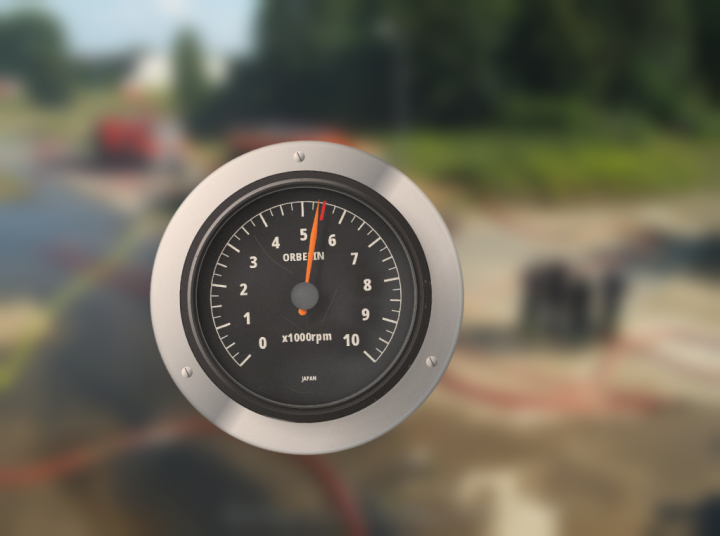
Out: 5375 rpm
